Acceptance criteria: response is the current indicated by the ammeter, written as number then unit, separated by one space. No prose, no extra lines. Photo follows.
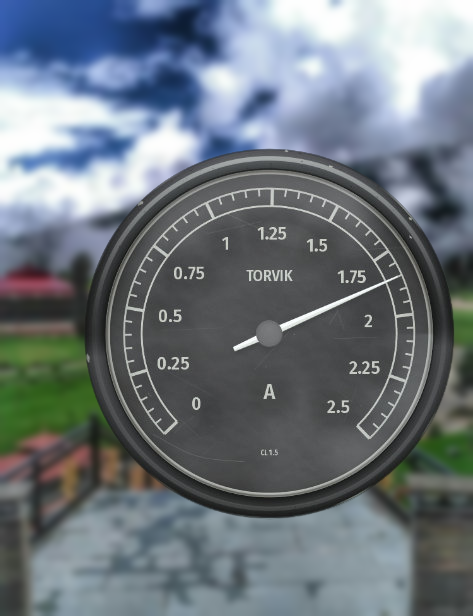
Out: 1.85 A
